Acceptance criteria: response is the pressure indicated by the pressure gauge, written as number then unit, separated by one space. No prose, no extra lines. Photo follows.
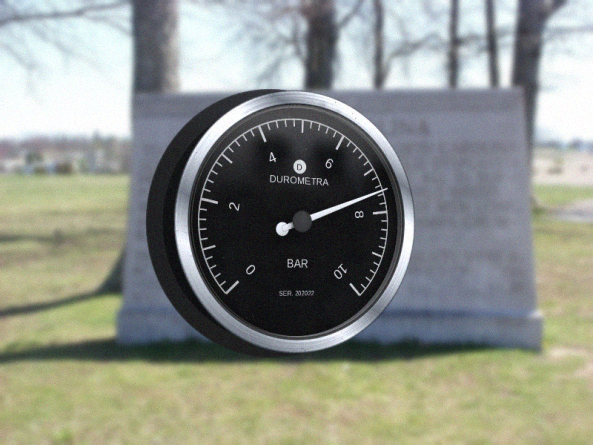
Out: 7.5 bar
